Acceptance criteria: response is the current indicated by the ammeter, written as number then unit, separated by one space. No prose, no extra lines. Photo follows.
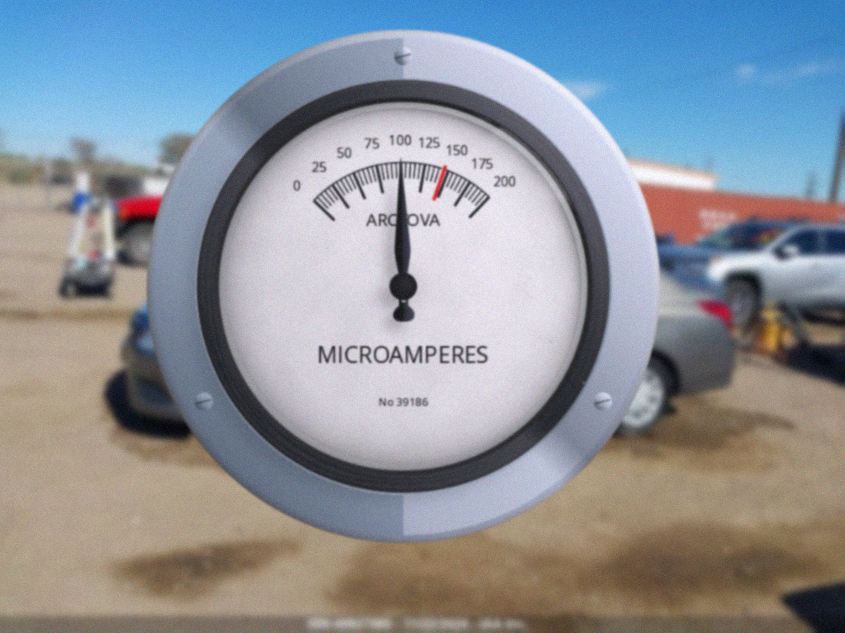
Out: 100 µA
